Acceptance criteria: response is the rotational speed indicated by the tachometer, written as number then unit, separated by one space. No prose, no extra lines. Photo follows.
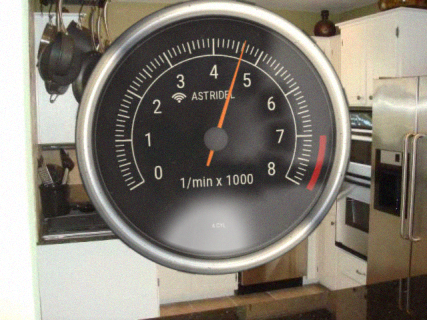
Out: 4600 rpm
